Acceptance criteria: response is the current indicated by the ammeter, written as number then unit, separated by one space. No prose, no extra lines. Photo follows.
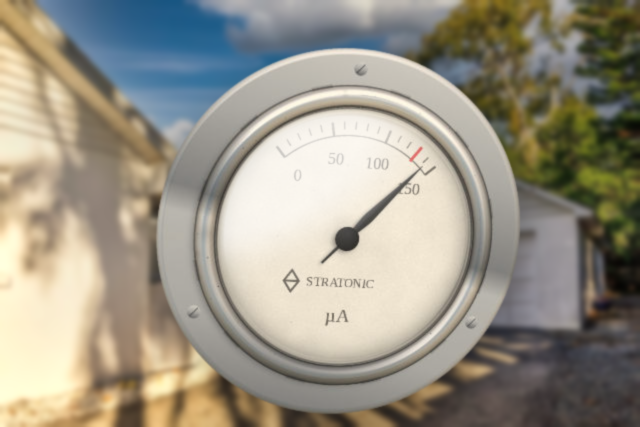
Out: 140 µA
